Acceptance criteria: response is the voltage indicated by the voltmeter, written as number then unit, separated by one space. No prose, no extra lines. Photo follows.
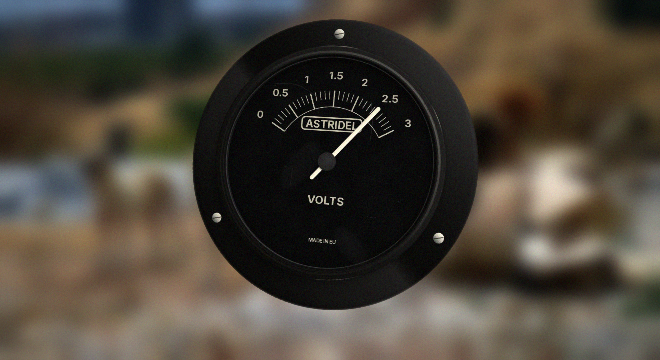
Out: 2.5 V
